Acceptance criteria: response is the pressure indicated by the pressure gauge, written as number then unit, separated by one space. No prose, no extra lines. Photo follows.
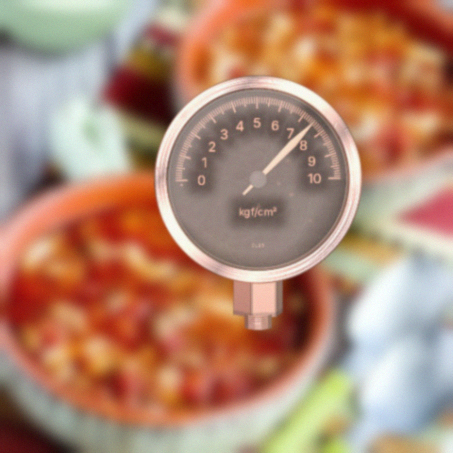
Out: 7.5 kg/cm²
